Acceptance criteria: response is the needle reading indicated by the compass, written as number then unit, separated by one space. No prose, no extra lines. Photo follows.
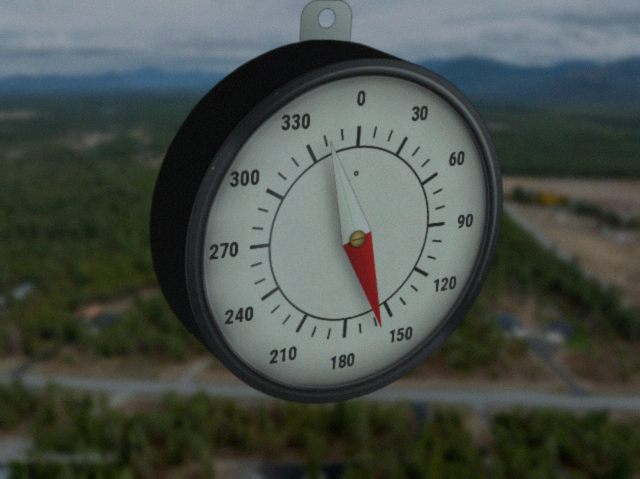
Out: 160 °
